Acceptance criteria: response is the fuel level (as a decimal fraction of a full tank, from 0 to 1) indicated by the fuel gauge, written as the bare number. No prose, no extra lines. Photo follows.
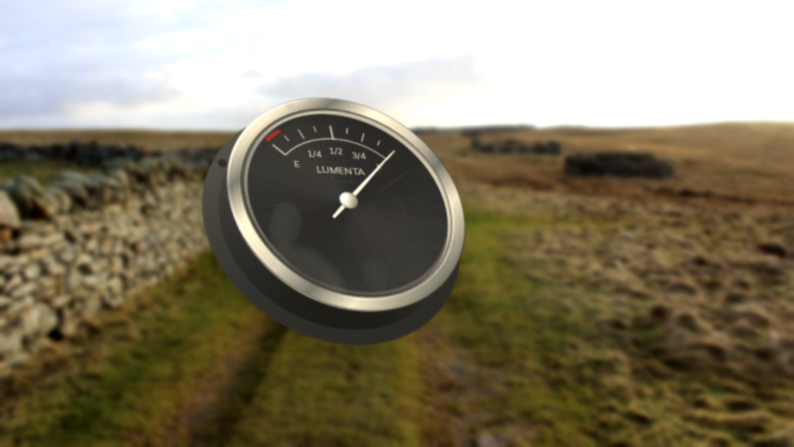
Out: 1
